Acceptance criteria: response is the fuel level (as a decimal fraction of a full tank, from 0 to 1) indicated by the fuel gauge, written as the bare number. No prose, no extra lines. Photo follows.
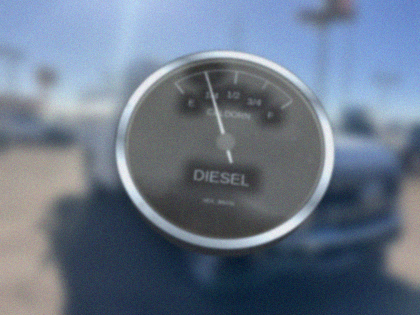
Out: 0.25
